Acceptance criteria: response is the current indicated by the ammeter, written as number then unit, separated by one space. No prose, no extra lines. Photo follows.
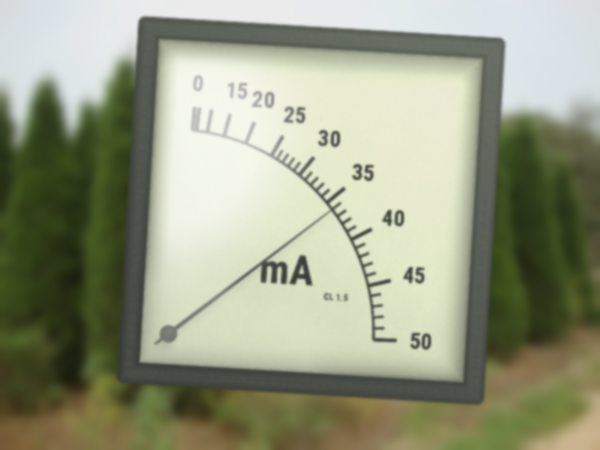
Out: 36 mA
